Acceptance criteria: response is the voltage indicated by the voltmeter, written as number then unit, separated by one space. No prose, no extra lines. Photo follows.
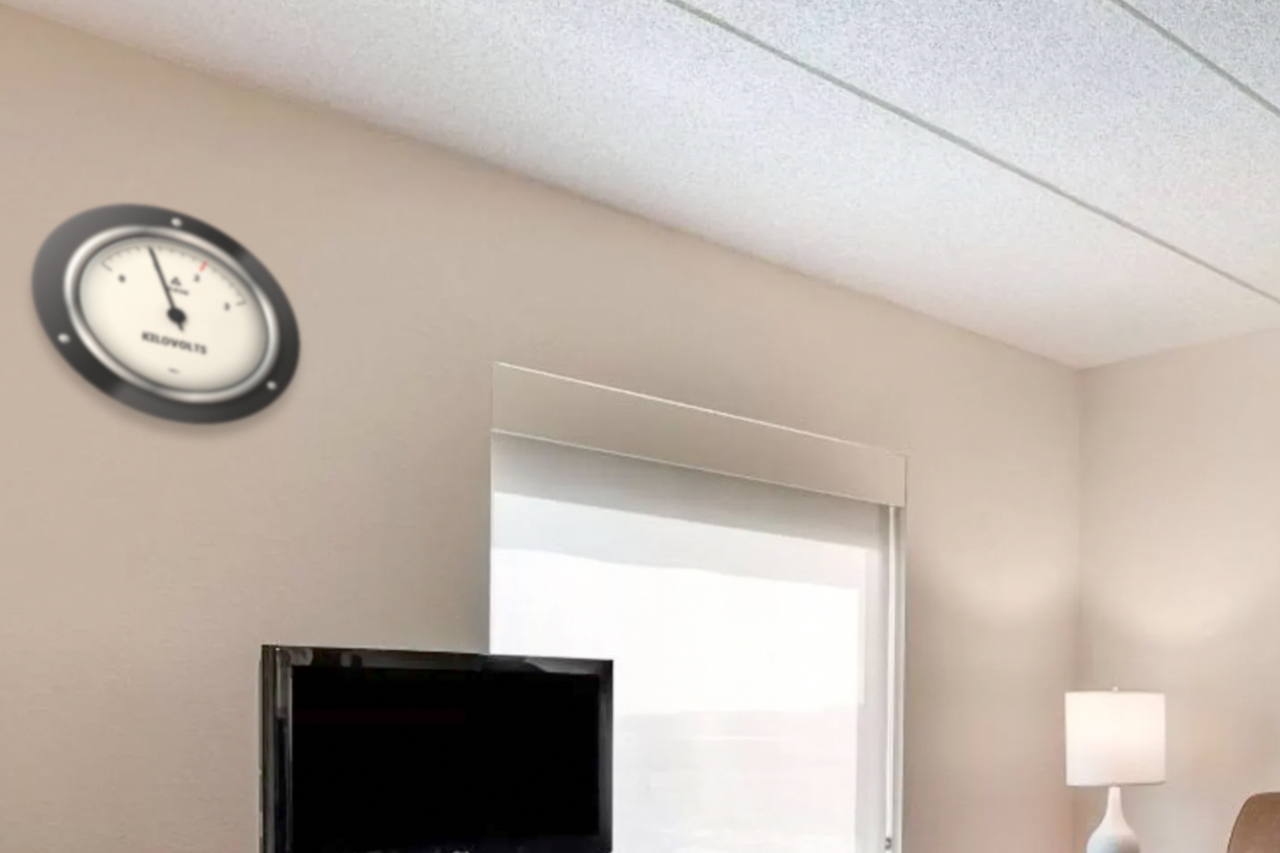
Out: 1 kV
